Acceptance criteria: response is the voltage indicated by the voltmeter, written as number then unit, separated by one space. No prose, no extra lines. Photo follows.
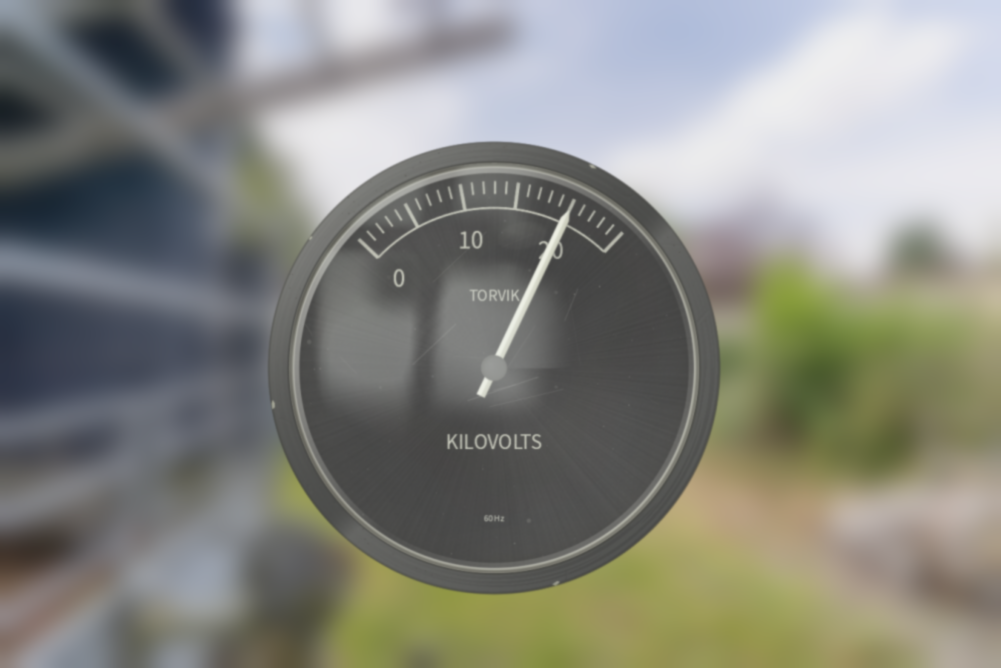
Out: 20 kV
